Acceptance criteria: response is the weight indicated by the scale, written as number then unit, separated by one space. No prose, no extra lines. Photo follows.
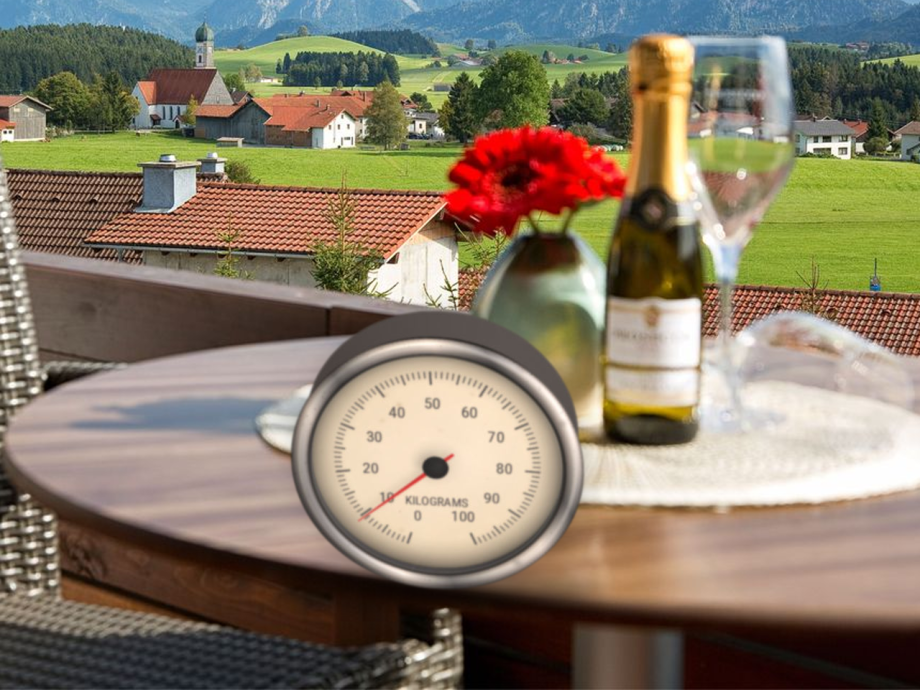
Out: 10 kg
